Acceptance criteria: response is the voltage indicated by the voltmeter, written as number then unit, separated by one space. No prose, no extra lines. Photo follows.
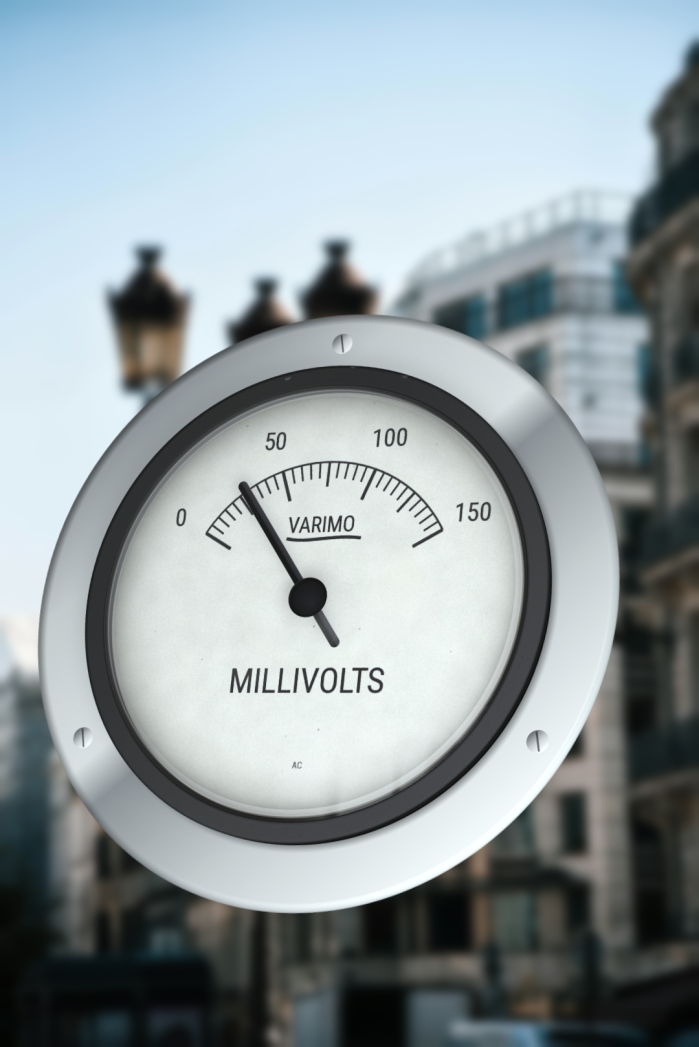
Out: 30 mV
